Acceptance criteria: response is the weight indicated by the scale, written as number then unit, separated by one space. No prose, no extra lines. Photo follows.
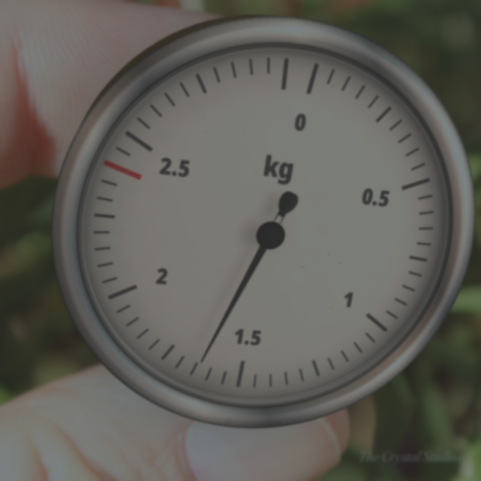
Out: 1.65 kg
